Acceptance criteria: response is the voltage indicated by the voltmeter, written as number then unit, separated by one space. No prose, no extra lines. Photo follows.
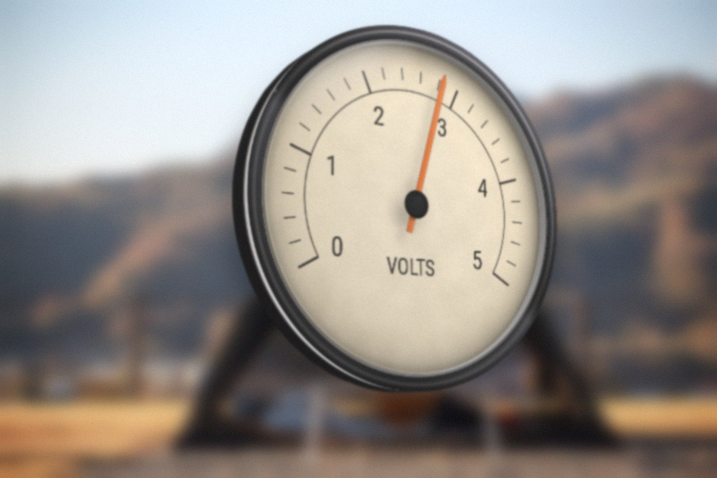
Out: 2.8 V
